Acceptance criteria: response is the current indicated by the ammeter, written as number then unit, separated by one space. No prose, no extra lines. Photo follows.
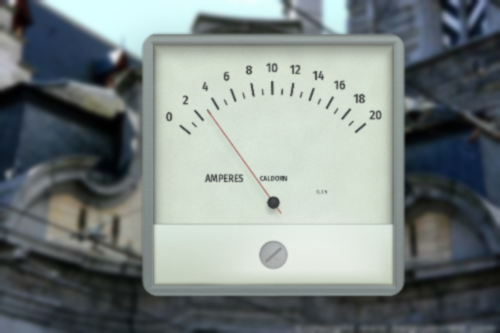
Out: 3 A
